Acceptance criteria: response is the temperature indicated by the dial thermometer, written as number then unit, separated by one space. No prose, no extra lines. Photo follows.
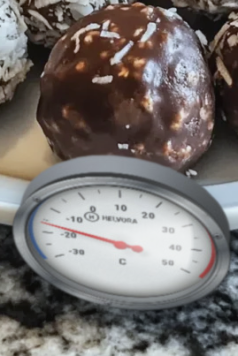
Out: -15 °C
